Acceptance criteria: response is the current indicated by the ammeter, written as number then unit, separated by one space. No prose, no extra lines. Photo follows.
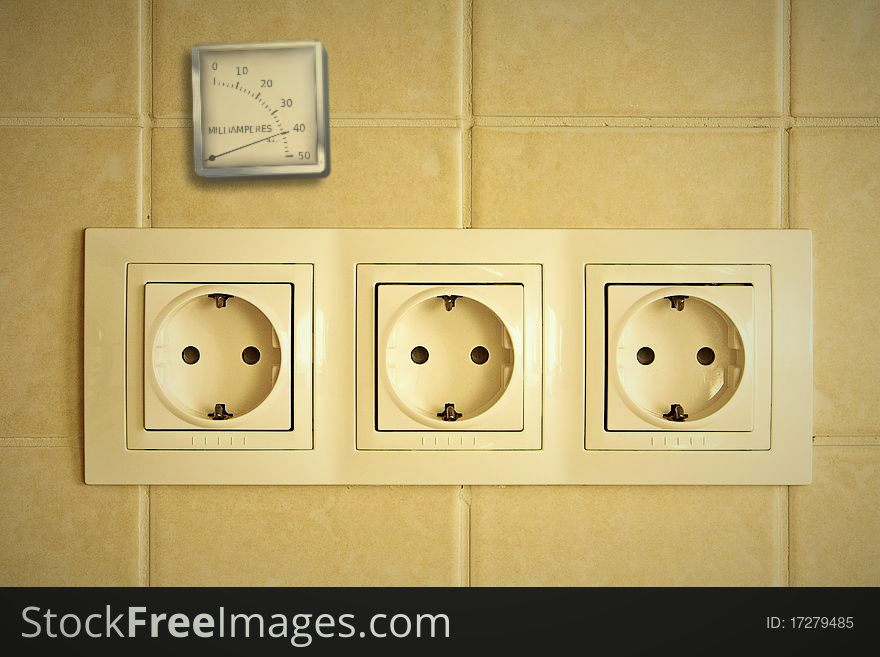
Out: 40 mA
